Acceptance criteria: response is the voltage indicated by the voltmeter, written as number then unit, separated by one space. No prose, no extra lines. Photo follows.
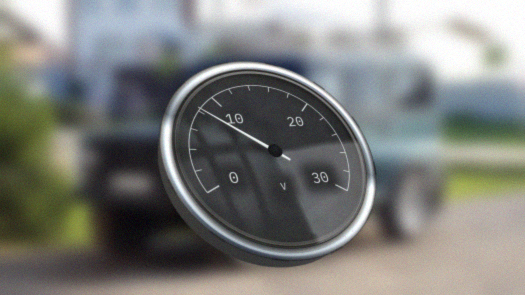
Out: 8 V
